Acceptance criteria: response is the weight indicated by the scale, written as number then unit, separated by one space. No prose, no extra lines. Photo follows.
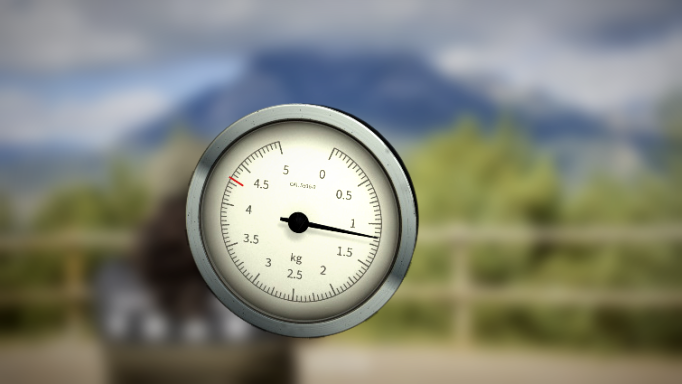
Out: 1.15 kg
